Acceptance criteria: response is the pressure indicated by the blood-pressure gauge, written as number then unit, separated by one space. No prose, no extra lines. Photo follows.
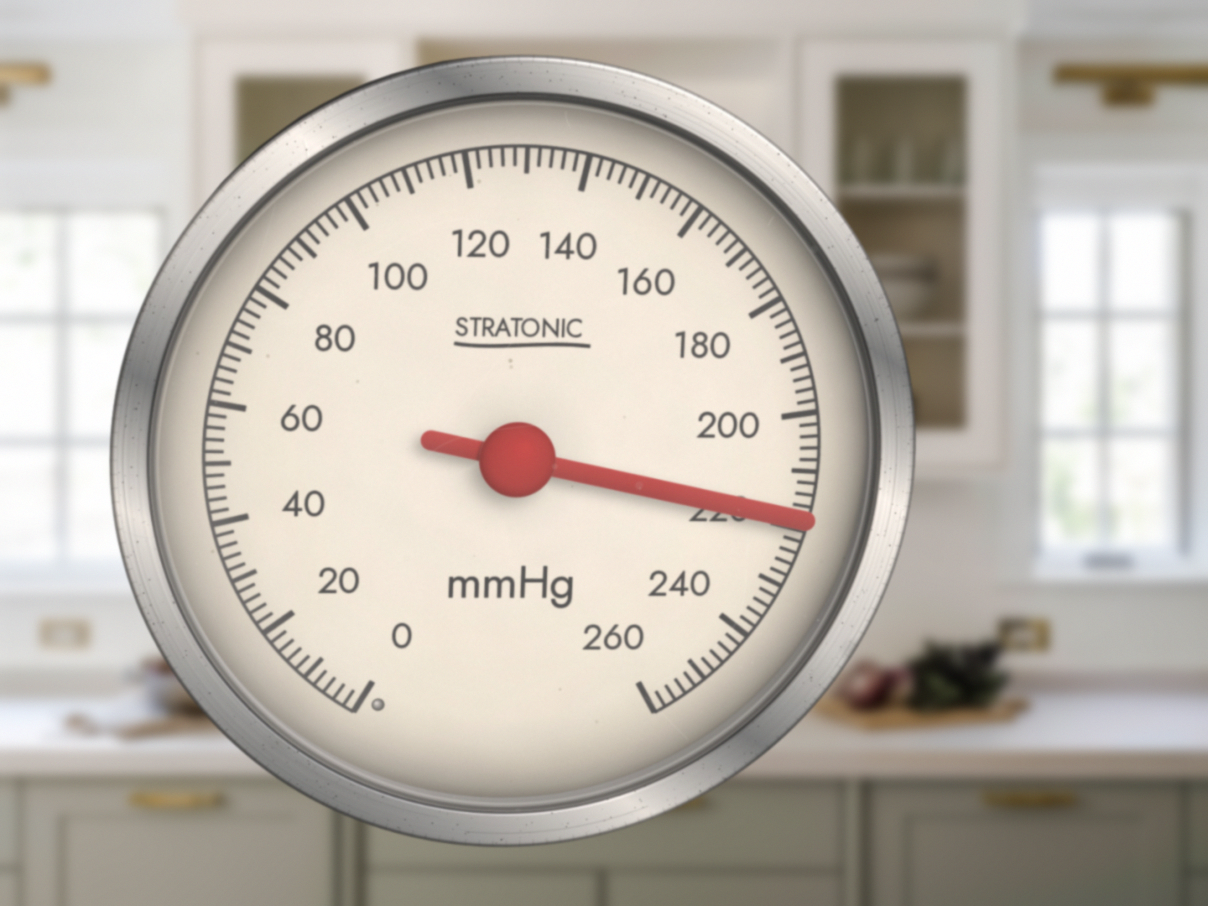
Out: 218 mmHg
